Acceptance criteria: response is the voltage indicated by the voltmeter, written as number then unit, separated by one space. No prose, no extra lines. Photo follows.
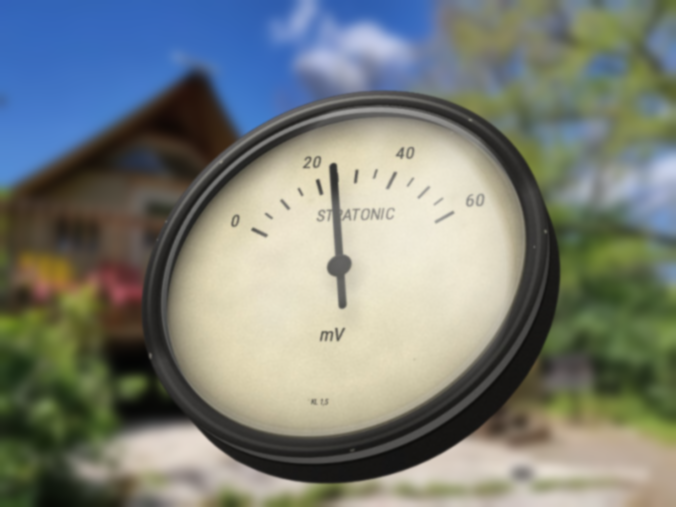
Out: 25 mV
